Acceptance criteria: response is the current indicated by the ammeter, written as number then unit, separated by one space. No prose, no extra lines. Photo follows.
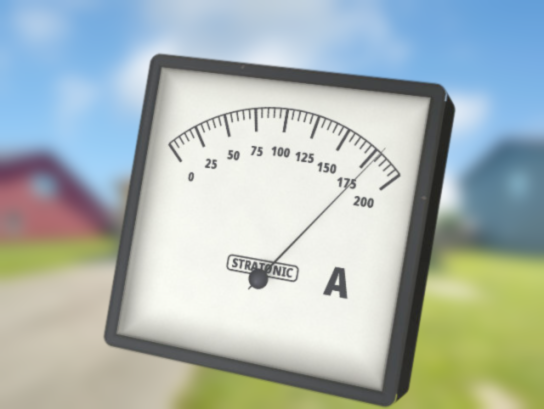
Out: 180 A
